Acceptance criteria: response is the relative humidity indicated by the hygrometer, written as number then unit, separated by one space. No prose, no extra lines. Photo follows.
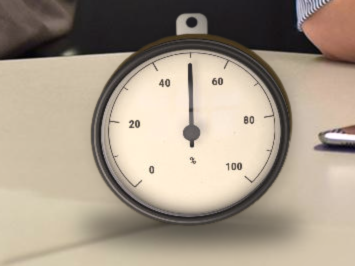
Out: 50 %
